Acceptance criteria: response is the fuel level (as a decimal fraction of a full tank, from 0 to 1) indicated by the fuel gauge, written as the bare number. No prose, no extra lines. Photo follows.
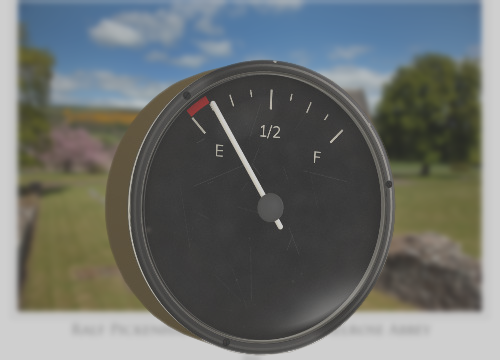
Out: 0.125
